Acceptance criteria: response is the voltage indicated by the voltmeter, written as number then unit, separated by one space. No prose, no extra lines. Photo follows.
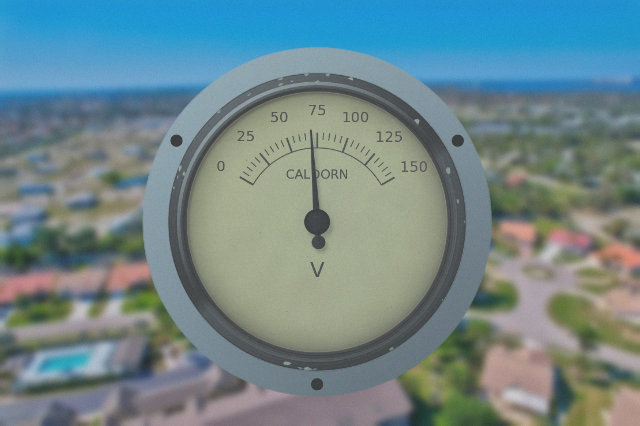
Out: 70 V
